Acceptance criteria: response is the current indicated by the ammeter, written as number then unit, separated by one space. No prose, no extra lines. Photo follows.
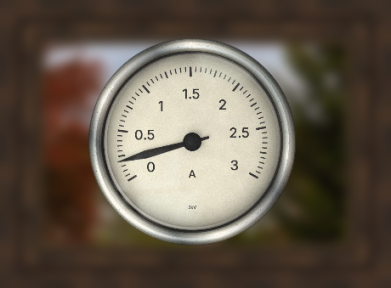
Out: 0.2 A
